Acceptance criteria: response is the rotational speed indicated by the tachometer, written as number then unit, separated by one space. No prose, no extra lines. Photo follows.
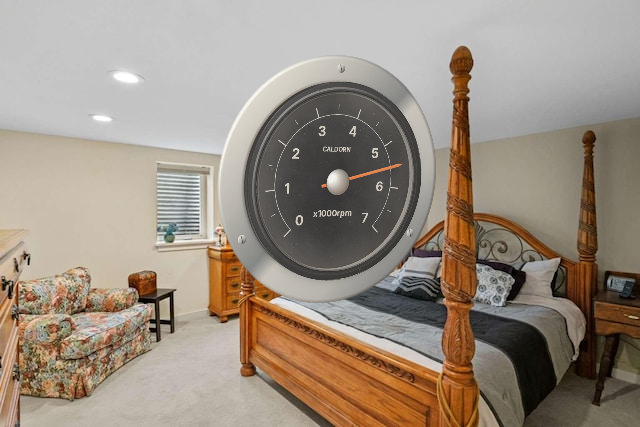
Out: 5500 rpm
